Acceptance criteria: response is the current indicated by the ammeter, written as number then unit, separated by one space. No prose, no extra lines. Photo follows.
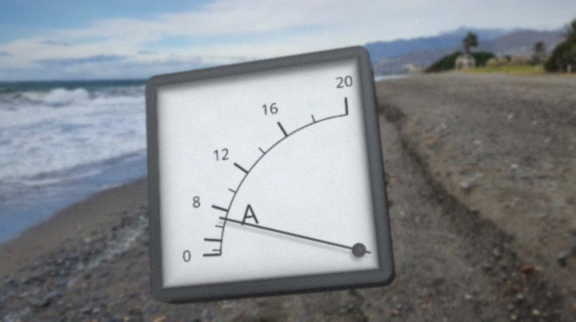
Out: 7 A
